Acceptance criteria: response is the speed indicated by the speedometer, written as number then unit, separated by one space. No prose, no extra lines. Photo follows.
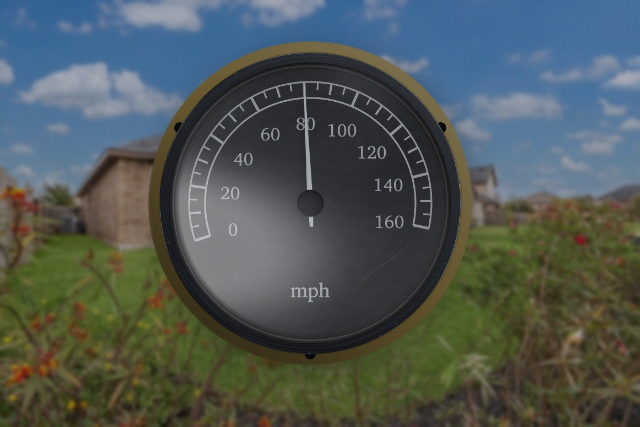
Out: 80 mph
